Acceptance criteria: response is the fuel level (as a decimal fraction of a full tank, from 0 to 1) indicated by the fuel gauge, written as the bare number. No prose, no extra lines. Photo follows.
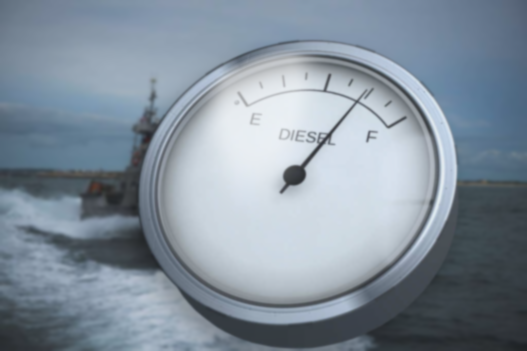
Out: 0.75
